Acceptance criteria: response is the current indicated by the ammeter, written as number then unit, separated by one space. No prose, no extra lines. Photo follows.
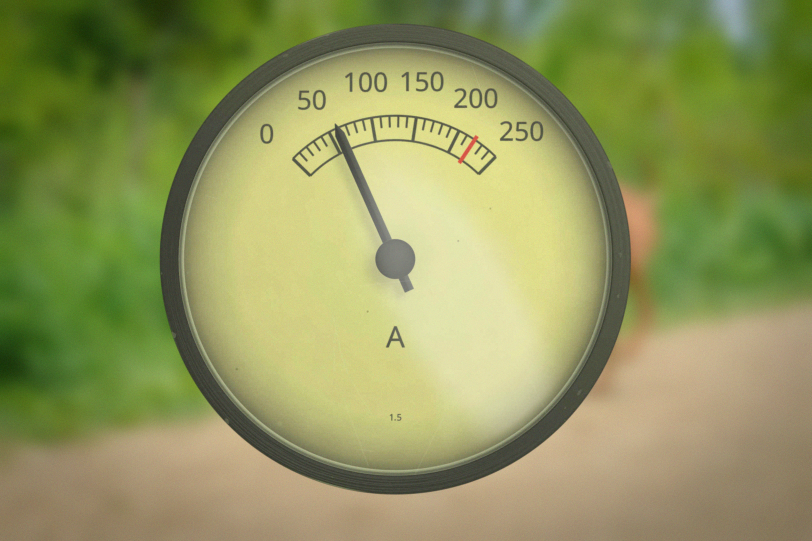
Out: 60 A
